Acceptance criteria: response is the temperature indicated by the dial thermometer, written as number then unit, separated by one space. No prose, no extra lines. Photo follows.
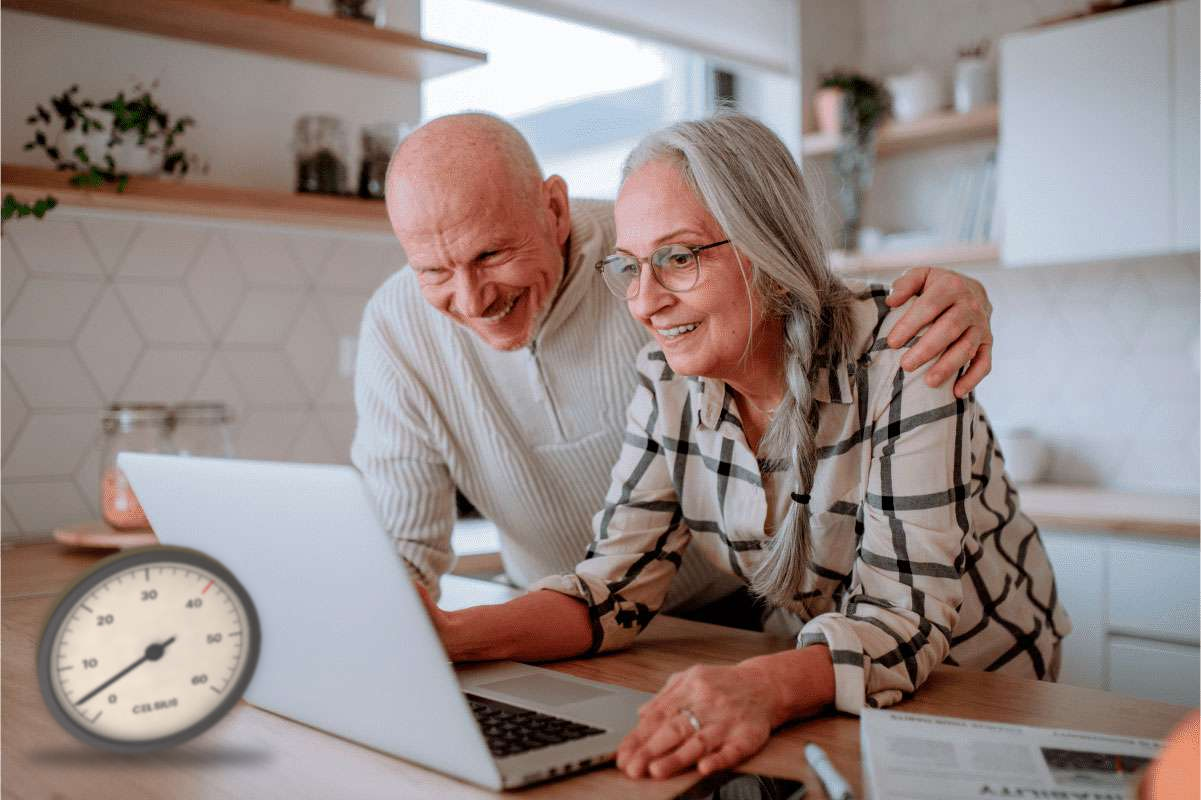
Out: 4 °C
